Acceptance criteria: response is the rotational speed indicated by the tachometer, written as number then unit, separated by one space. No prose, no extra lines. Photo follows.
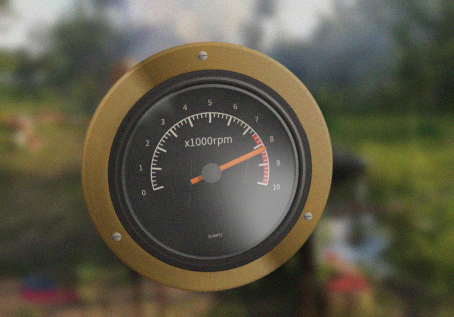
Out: 8200 rpm
